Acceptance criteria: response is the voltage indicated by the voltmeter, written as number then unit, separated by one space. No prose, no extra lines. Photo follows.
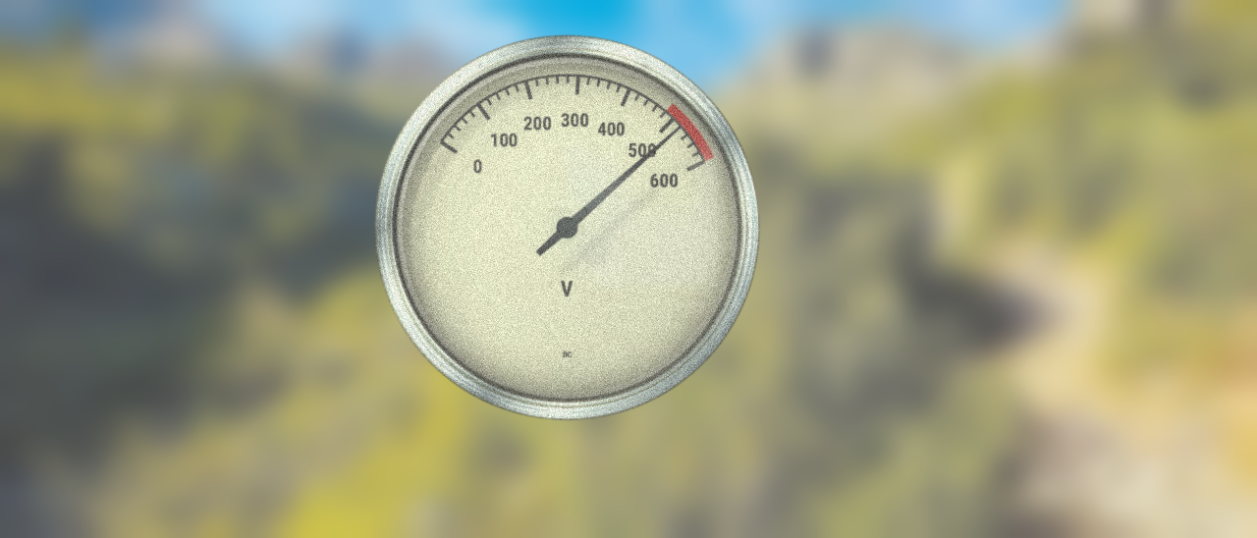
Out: 520 V
